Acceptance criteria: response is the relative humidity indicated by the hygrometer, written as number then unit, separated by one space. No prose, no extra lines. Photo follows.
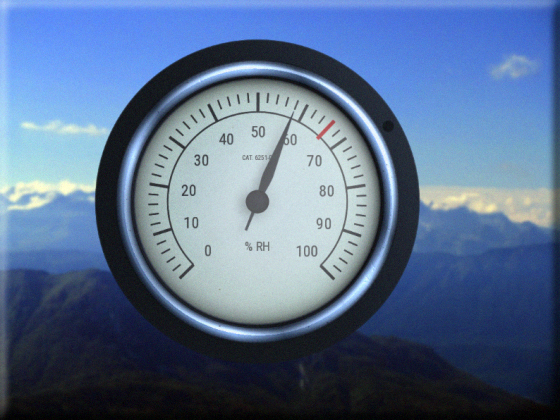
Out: 58 %
